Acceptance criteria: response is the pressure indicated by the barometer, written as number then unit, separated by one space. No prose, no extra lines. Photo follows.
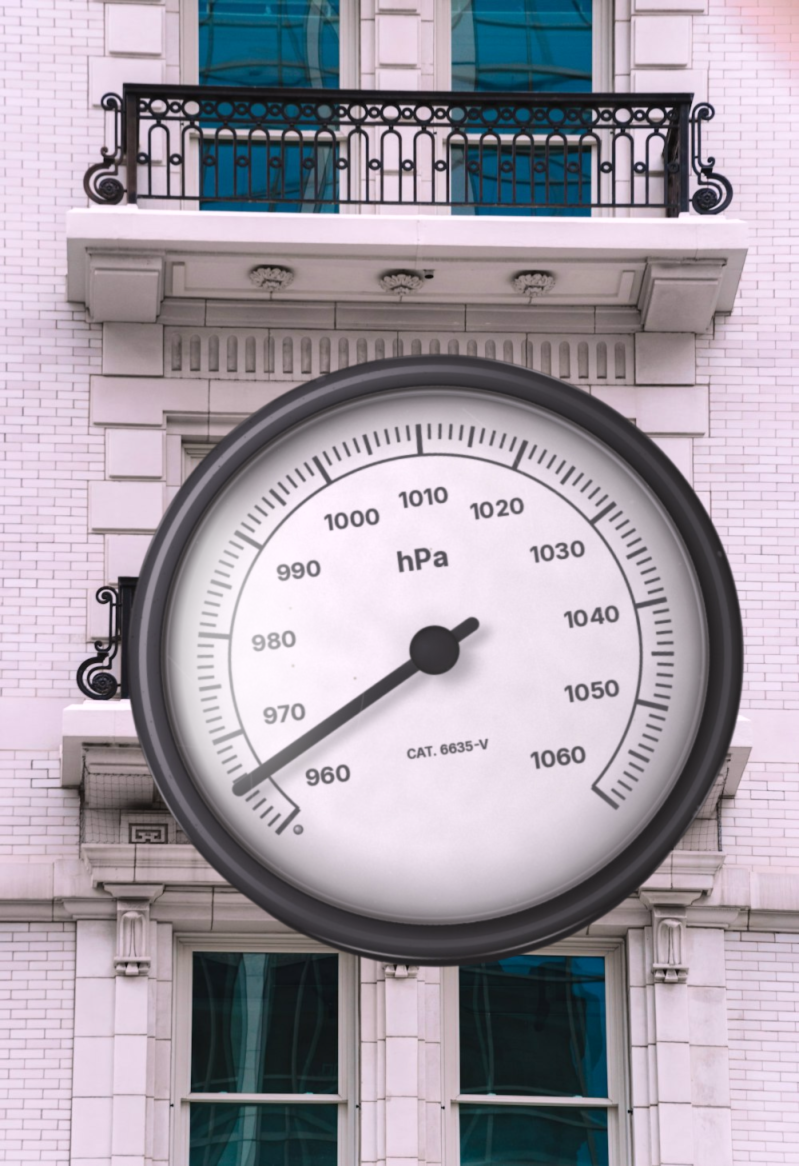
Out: 965 hPa
